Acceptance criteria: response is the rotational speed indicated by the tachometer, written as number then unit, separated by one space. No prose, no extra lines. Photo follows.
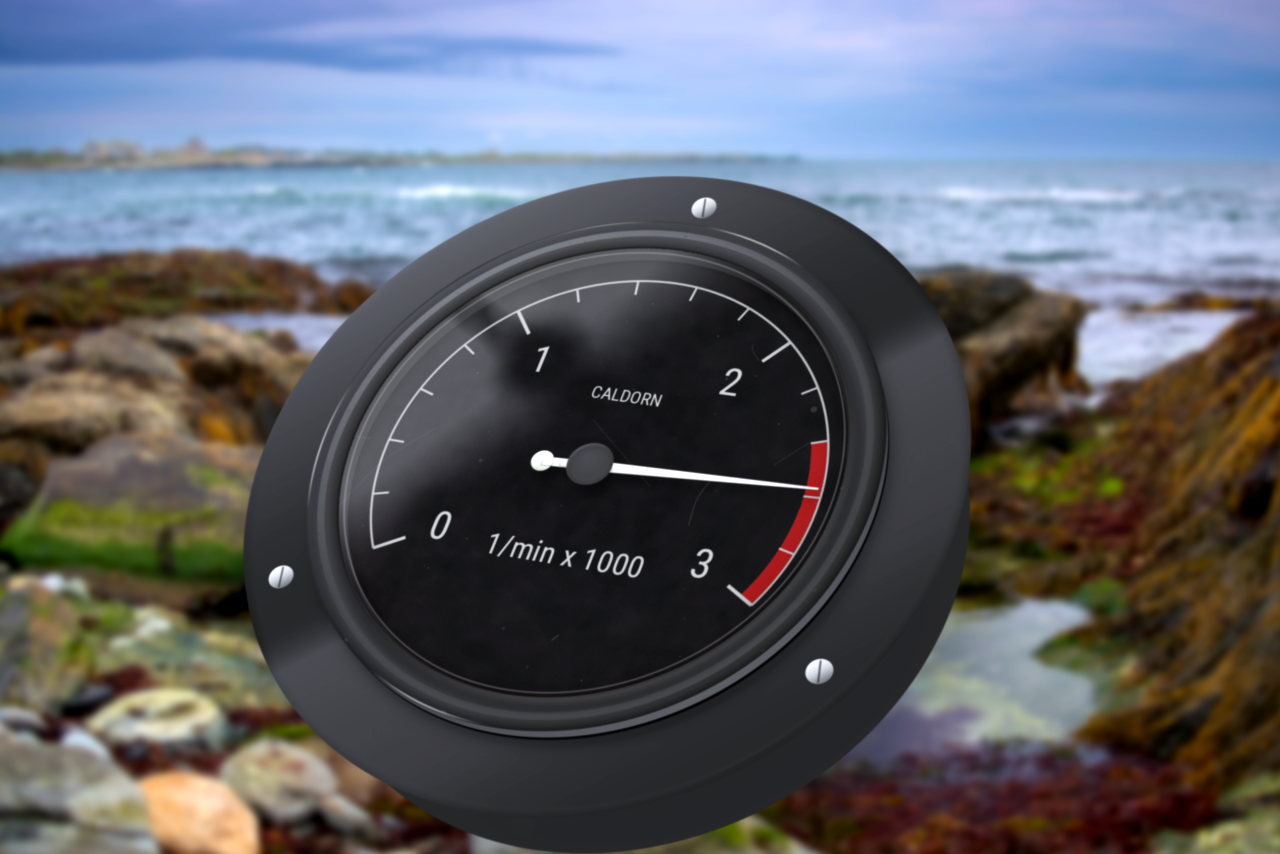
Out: 2600 rpm
